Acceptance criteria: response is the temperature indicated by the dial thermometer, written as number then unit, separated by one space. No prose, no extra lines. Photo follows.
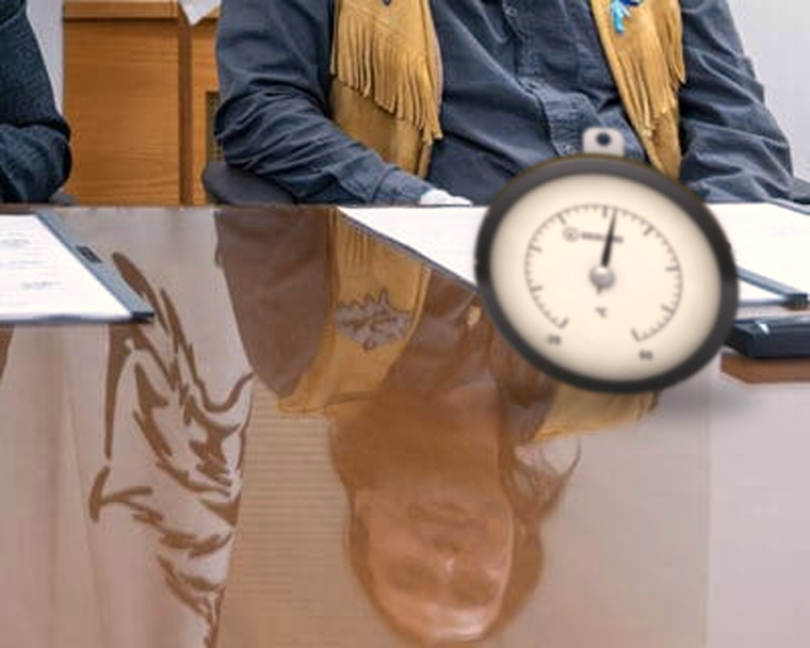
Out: 22 °C
